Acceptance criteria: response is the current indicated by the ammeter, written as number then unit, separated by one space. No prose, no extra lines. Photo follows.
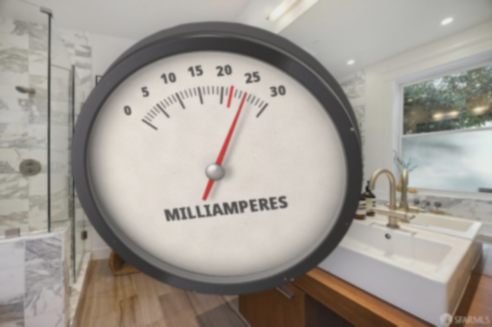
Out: 25 mA
